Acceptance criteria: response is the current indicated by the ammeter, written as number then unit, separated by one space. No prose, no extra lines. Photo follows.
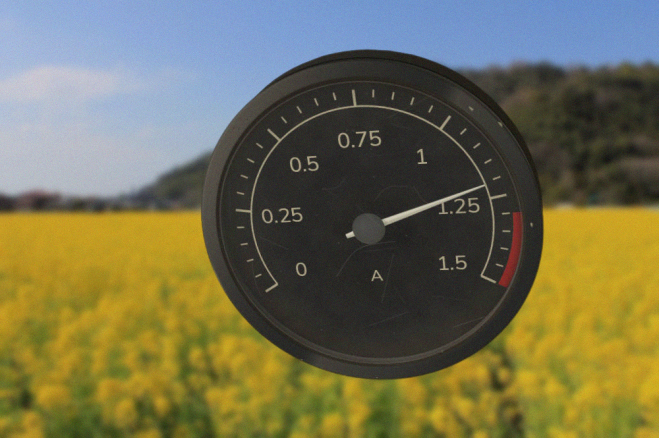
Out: 1.2 A
